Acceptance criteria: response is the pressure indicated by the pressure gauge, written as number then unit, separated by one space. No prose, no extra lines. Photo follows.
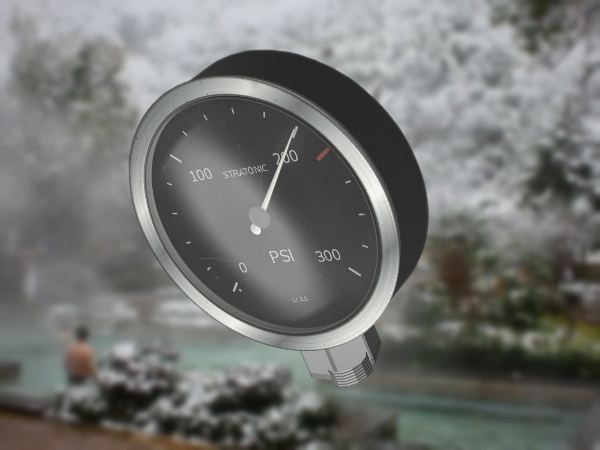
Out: 200 psi
